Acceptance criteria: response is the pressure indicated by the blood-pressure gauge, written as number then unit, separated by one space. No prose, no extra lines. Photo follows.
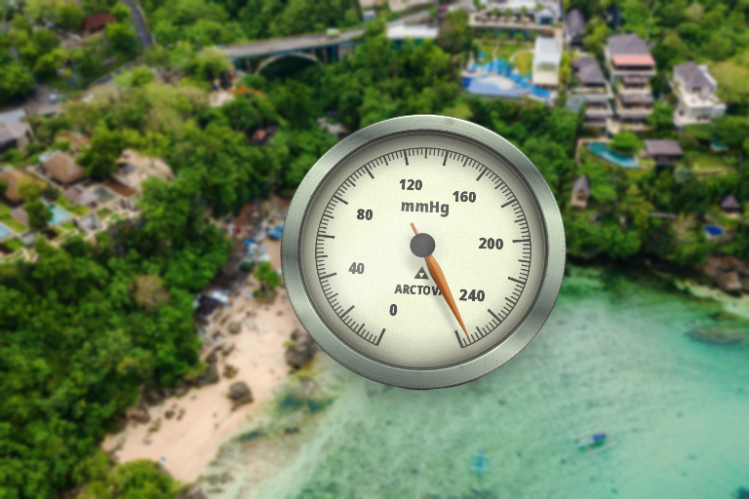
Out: 256 mmHg
